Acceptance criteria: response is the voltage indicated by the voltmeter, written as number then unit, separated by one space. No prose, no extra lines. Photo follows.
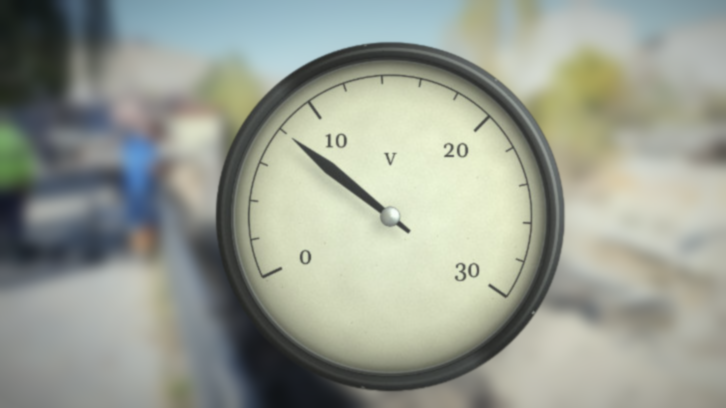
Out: 8 V
